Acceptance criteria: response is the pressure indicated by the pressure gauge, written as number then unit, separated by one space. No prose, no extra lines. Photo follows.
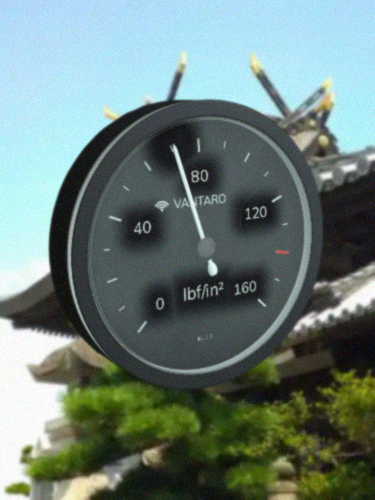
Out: 70 psi
